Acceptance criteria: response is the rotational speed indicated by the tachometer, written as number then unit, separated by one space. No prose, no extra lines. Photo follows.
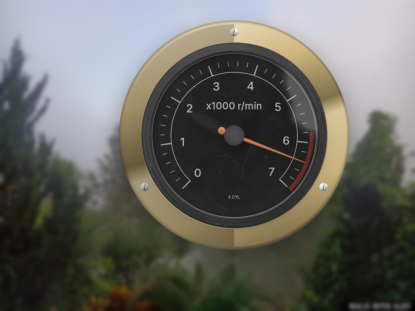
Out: 6400 rpm
